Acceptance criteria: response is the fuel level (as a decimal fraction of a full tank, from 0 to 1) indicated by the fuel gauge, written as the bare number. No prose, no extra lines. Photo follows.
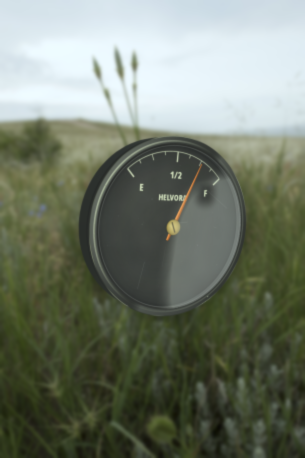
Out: 0.75
